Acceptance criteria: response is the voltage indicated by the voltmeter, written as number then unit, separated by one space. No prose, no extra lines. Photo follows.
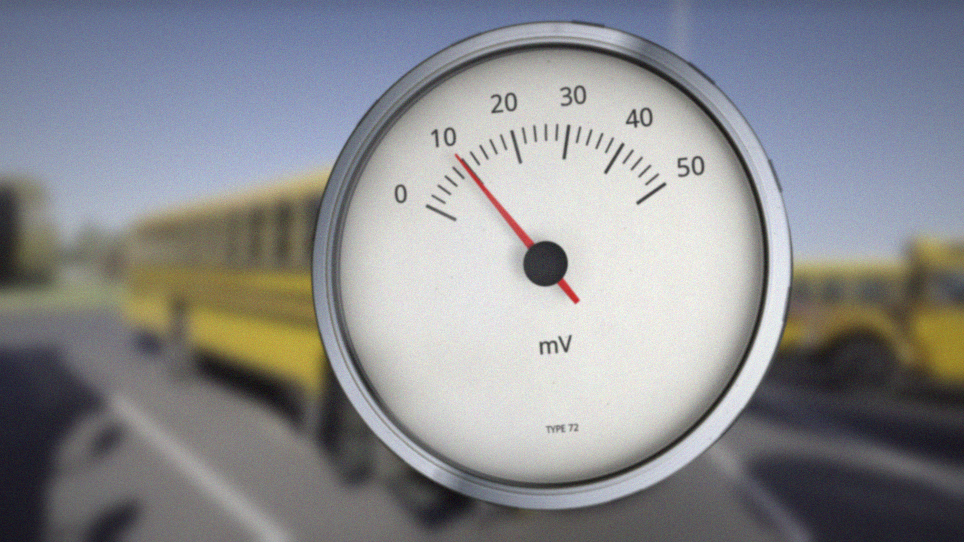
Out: 10 mV
